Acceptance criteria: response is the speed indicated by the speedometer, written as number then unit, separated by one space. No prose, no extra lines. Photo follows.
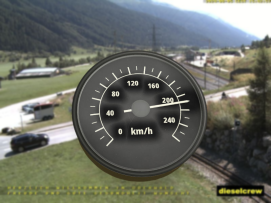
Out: 210 km/h
